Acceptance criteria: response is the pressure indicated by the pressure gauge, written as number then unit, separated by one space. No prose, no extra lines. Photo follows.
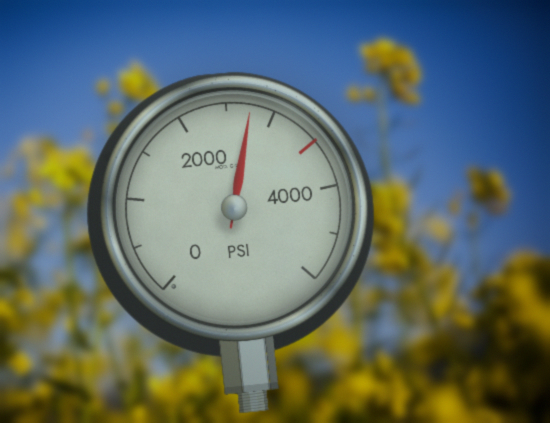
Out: 2750 psi
